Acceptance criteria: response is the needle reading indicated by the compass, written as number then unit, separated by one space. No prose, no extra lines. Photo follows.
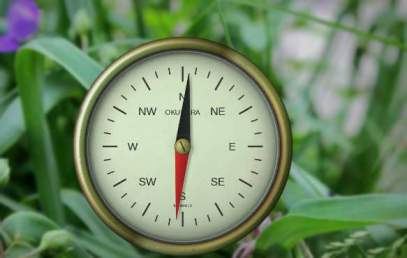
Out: 185 °
